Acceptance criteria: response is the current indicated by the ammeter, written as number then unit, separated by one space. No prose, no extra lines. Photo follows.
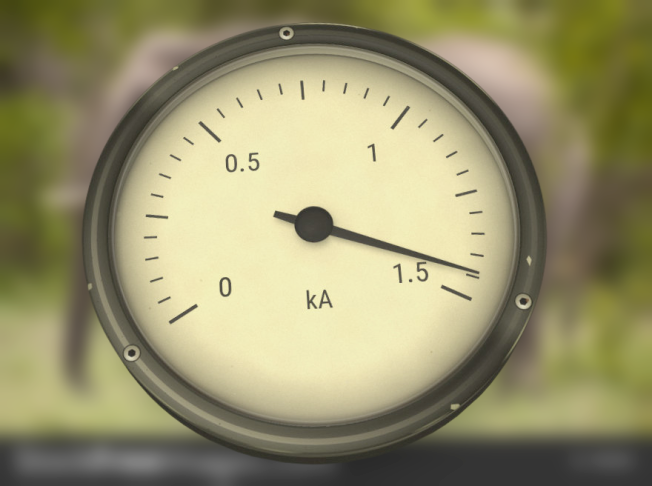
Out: 1.45 kA
